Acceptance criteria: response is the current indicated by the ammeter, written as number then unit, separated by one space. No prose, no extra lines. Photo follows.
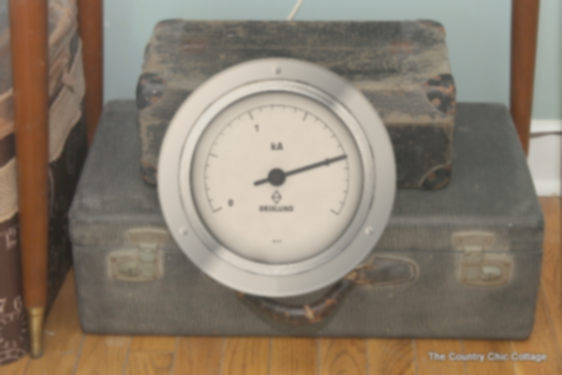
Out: 2 kA
